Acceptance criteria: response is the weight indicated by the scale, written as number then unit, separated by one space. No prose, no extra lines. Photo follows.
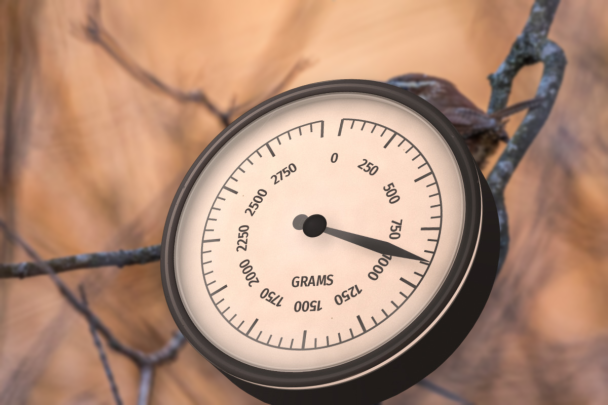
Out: 900 g
